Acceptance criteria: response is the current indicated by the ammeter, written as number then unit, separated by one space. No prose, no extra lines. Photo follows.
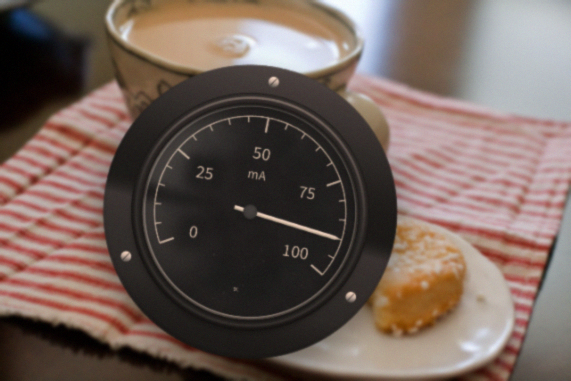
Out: 90 mA
